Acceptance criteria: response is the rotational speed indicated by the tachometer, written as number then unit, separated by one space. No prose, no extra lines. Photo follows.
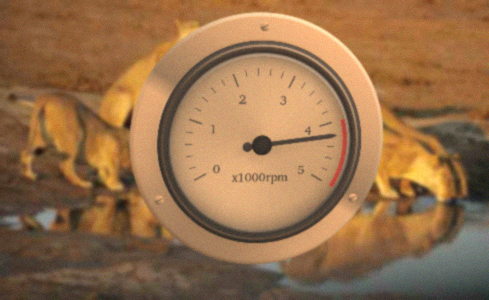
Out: 4200 rpm
